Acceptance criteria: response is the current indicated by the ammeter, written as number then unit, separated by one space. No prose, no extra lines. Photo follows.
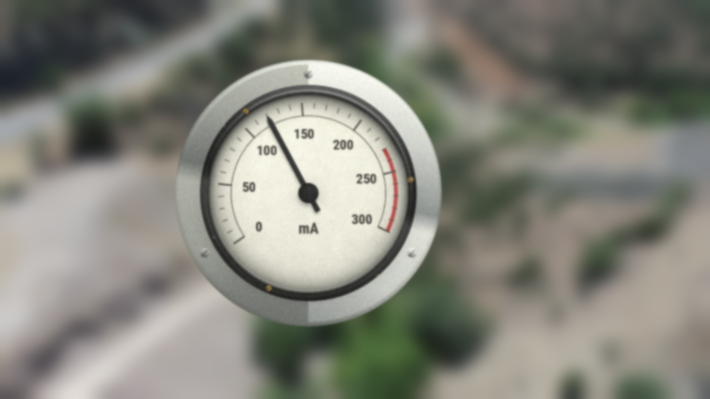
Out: 120 mA
